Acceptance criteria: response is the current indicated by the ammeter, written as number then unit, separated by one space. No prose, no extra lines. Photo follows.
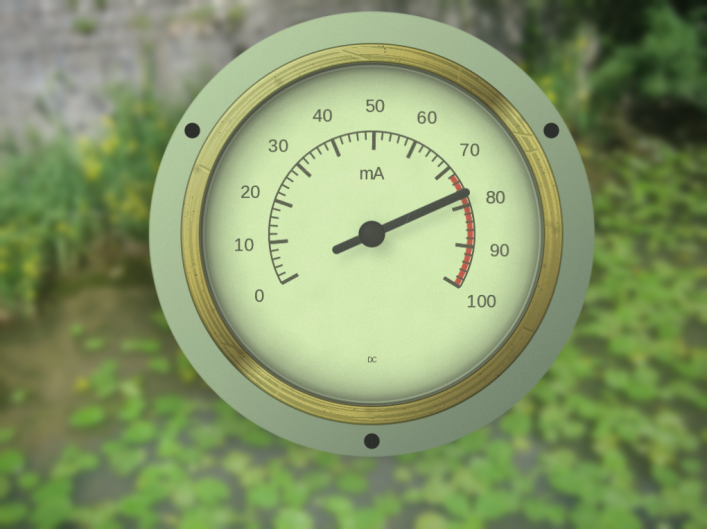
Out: 77 mA
